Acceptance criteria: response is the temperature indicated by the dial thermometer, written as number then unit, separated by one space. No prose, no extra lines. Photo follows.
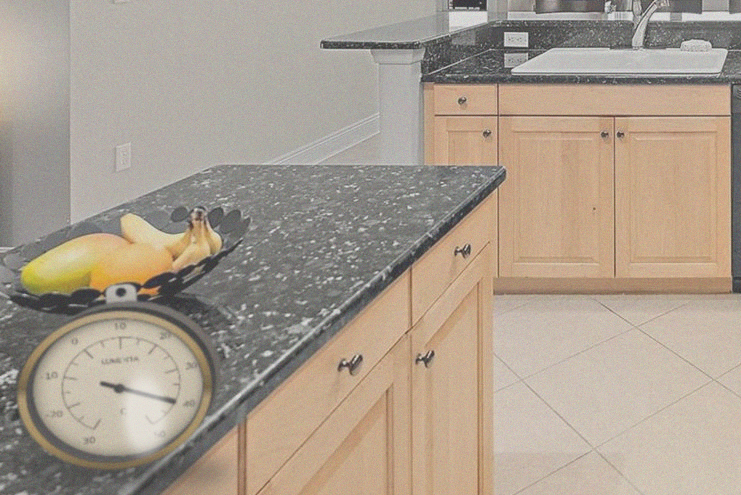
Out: 40 °C
